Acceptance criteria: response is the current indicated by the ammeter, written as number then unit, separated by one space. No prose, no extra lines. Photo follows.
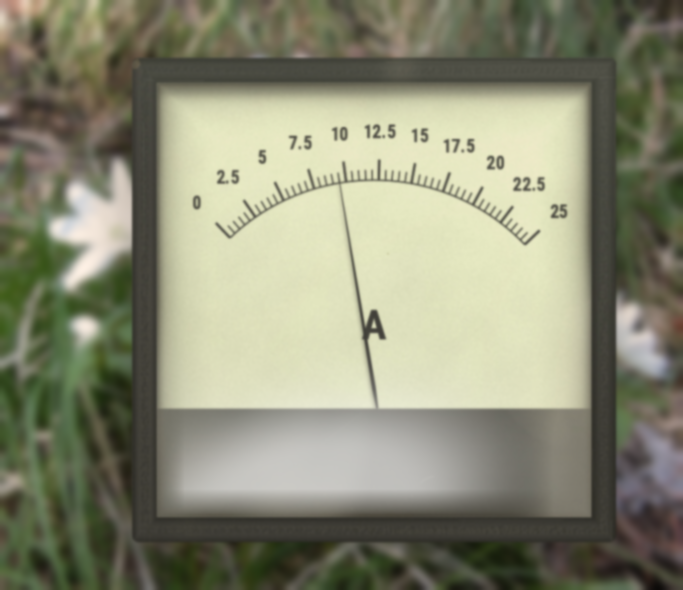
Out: 9.5 A
